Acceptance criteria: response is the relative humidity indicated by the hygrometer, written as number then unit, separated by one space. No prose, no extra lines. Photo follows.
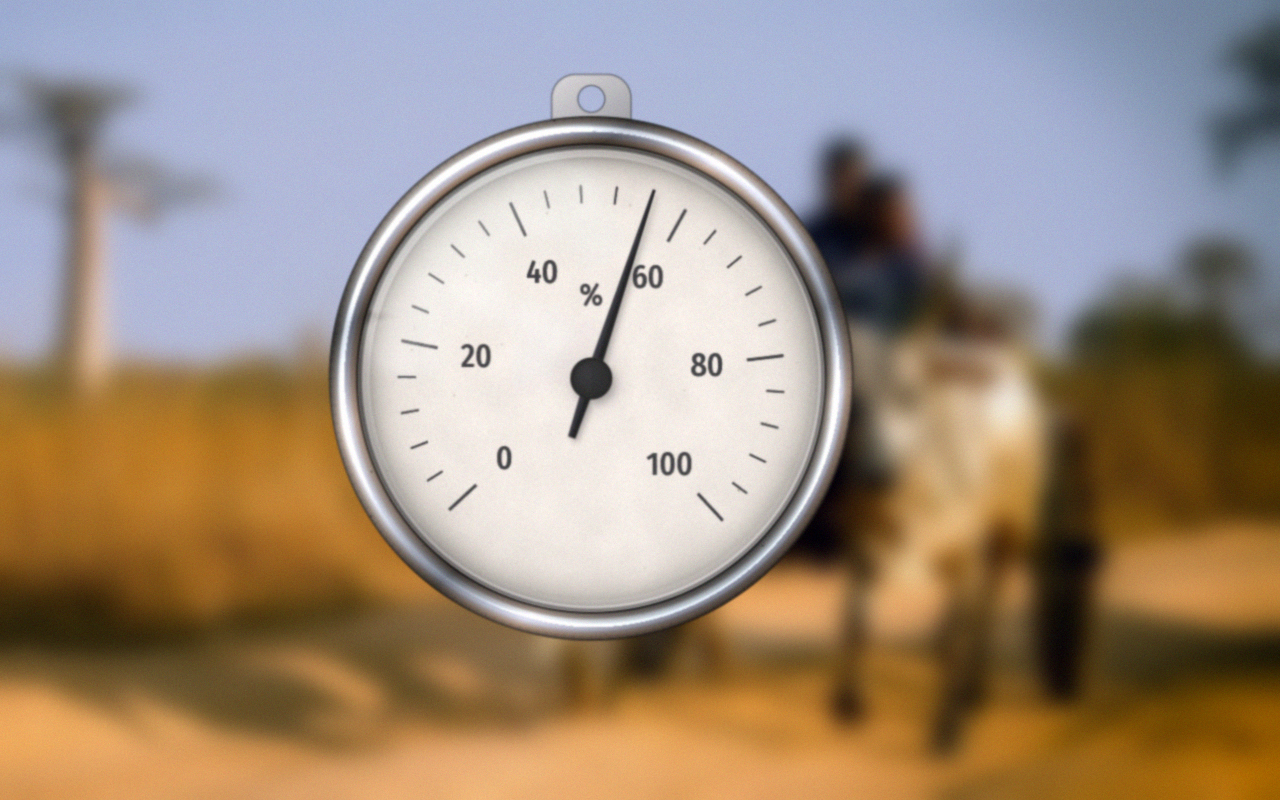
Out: 56 %
